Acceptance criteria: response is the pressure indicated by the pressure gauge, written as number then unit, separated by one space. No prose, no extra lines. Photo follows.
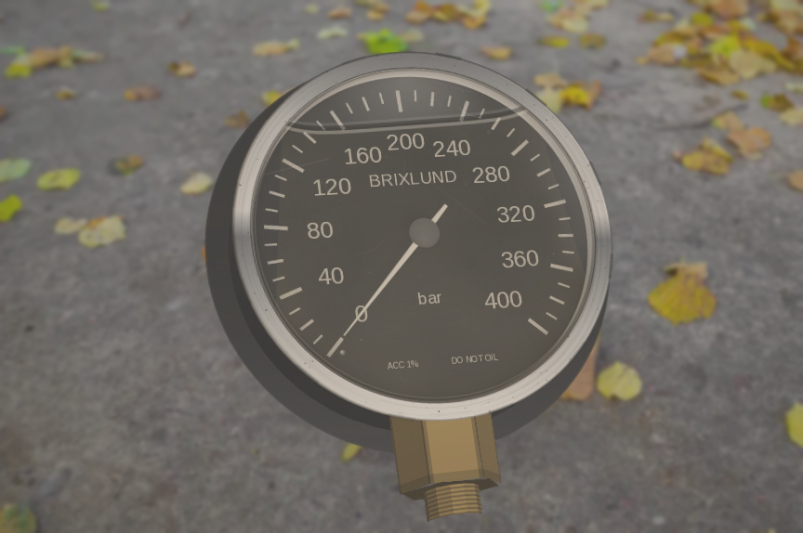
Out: 0 bar
